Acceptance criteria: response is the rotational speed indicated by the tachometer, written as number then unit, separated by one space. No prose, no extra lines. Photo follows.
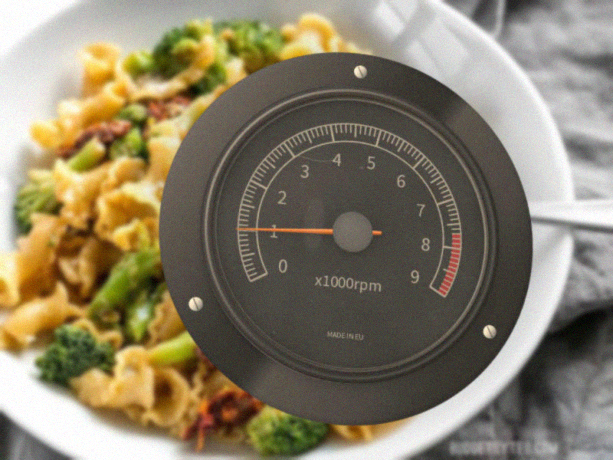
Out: 1000 rpm
